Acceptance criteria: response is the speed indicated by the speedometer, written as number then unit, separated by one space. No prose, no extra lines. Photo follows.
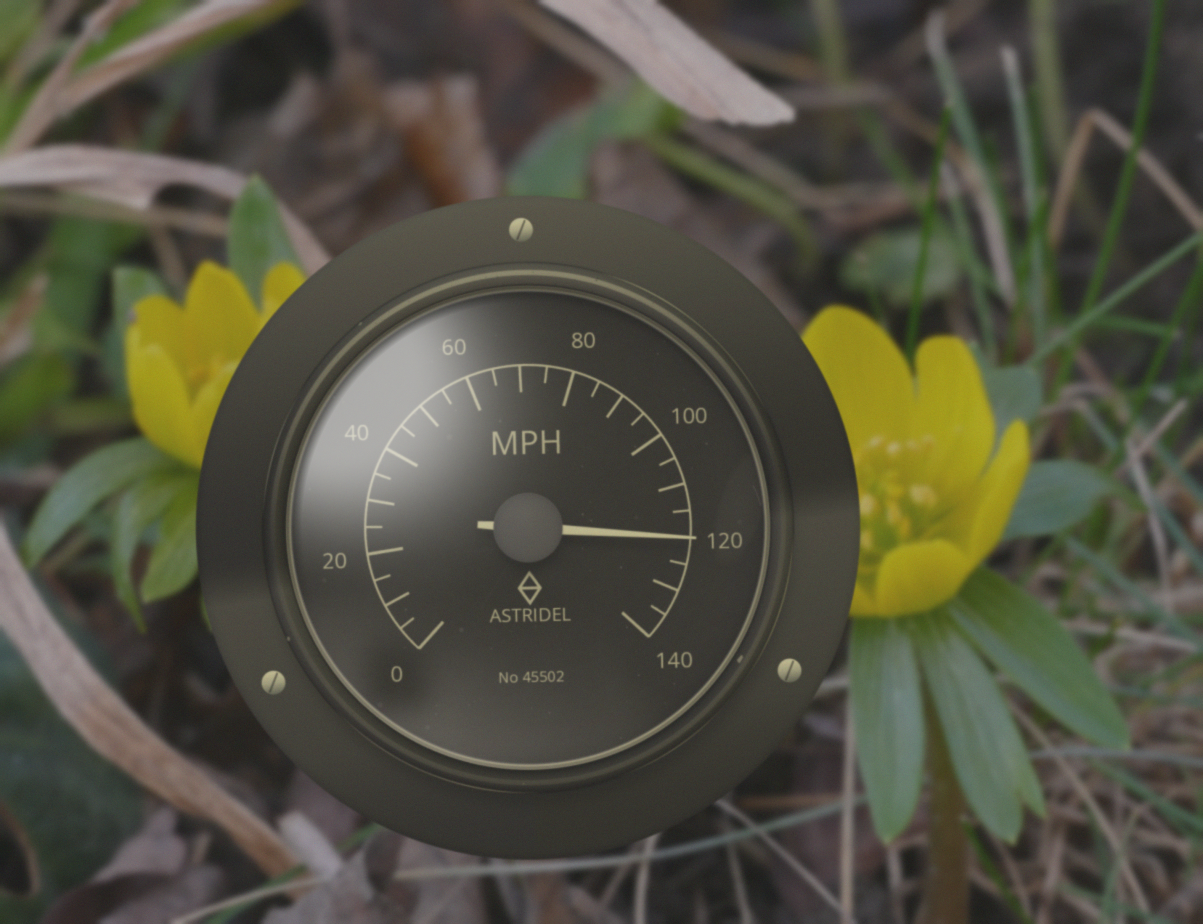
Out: 120 mph
